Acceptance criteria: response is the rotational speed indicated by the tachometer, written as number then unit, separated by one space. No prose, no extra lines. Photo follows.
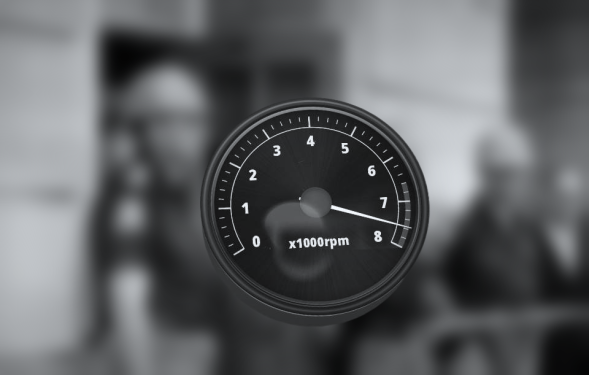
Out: 7600 rpm
